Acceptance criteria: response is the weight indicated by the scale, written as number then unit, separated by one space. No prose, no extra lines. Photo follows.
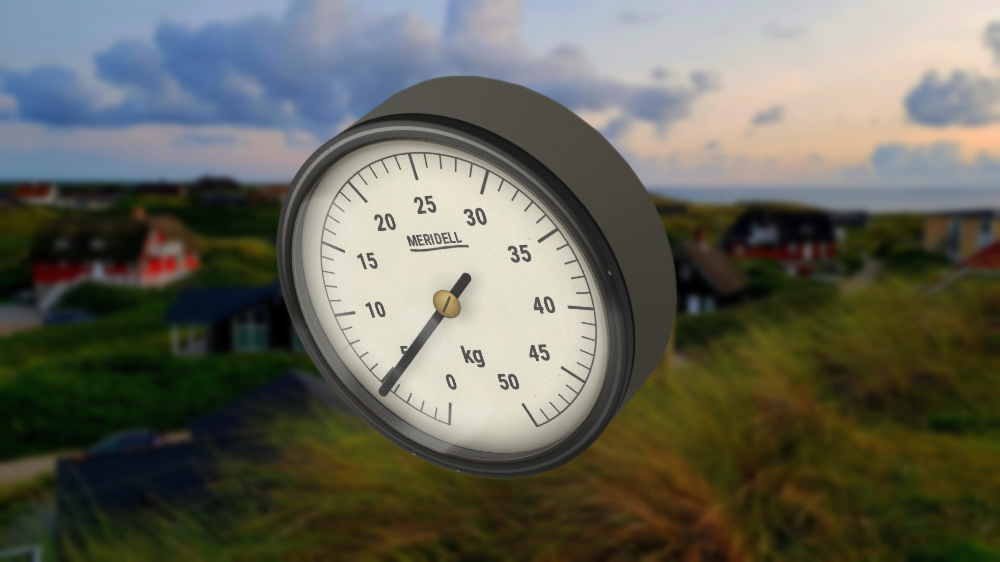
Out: 4.5 kg
